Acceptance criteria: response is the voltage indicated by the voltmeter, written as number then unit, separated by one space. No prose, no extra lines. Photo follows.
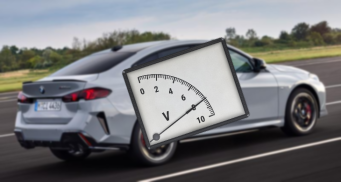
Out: 8 V
